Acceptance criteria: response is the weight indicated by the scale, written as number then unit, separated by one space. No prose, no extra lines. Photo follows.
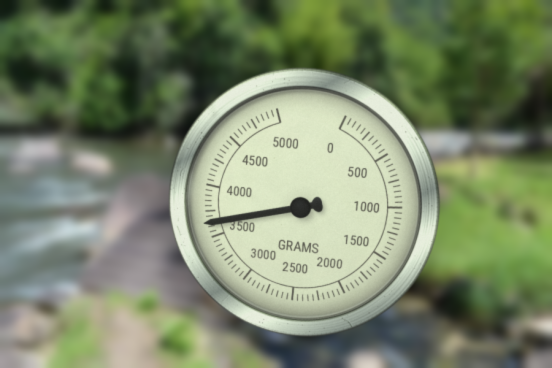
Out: 3650 g
